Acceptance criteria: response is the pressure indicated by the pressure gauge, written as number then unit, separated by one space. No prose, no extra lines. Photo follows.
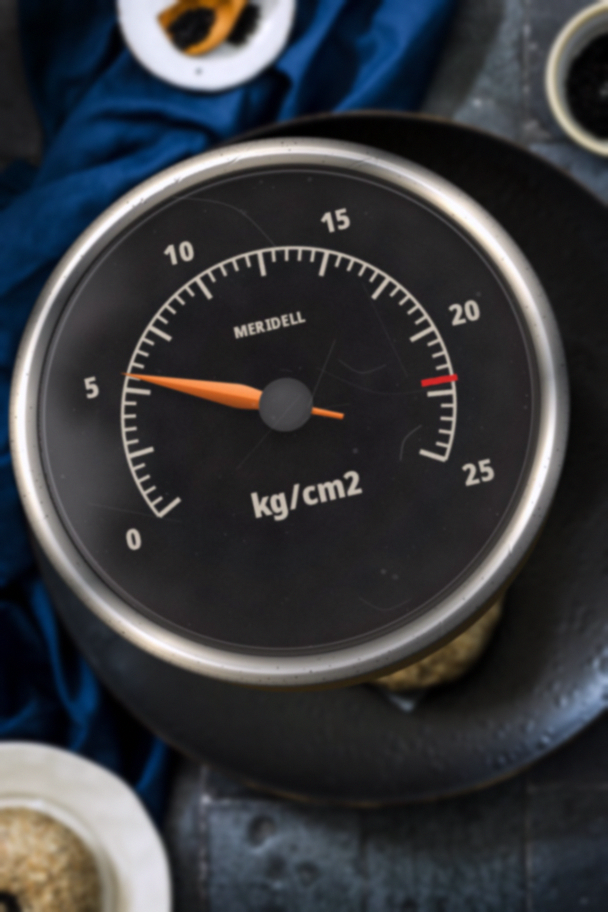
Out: 5.5 kg/cm²
